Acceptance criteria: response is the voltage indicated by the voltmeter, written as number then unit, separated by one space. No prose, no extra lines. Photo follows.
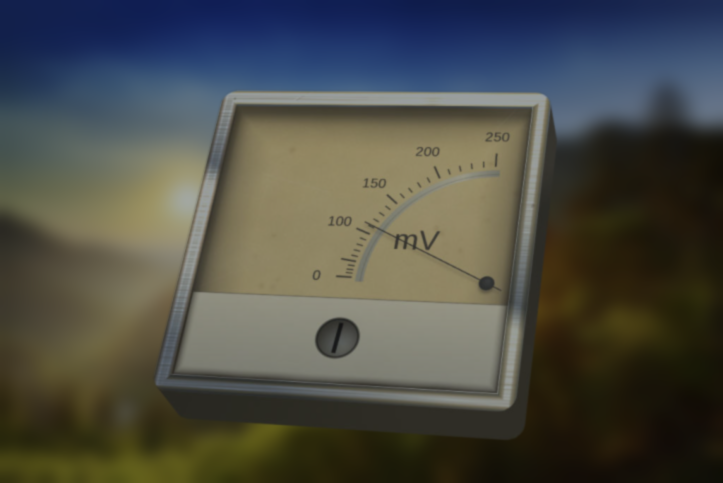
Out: 110 mV
